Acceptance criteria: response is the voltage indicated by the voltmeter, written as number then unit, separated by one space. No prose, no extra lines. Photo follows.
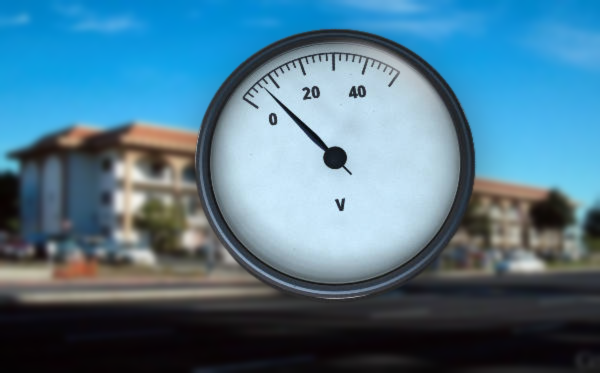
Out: 6 V
